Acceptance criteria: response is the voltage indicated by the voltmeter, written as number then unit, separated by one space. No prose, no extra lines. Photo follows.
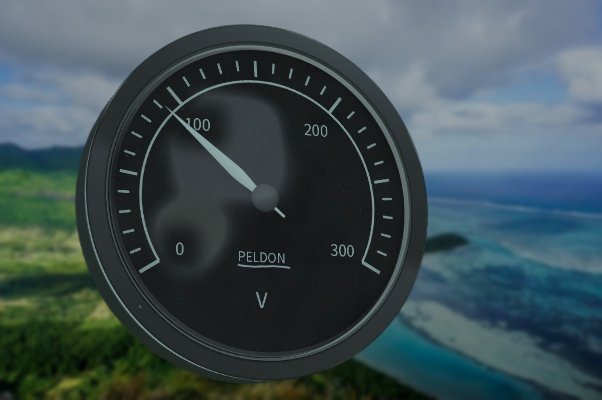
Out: 90 V
